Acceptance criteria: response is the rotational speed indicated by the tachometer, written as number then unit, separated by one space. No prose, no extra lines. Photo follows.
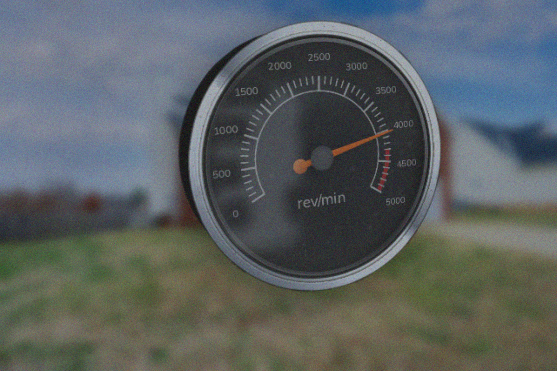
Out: 4000 rpm
